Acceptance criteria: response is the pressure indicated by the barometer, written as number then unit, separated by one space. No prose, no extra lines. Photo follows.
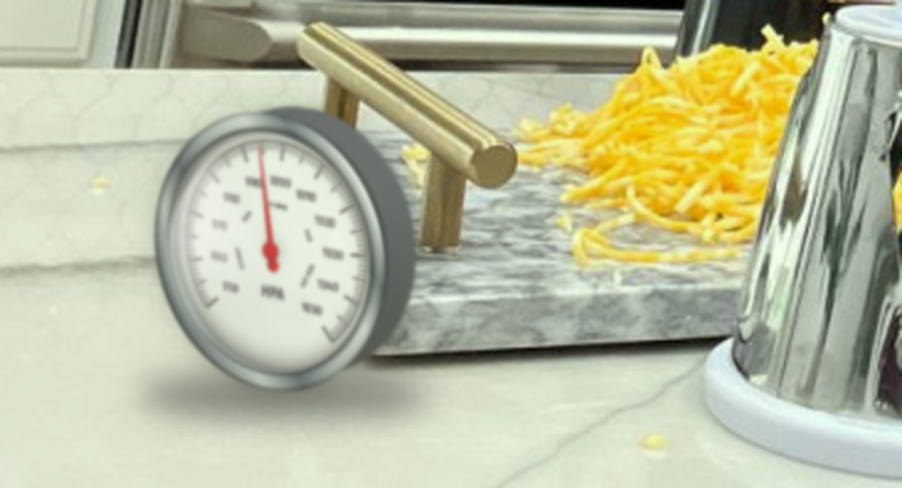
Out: 995 hPa
